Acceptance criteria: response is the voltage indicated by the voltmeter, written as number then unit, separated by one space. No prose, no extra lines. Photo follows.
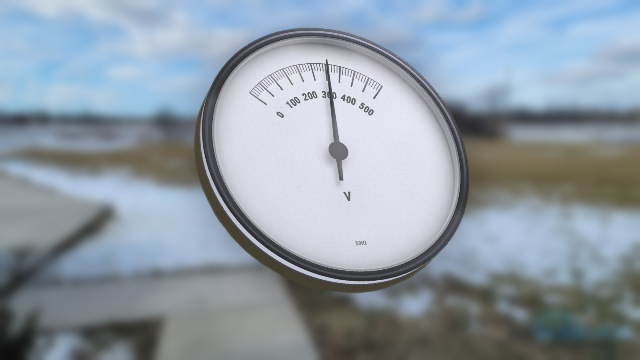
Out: 300 V
